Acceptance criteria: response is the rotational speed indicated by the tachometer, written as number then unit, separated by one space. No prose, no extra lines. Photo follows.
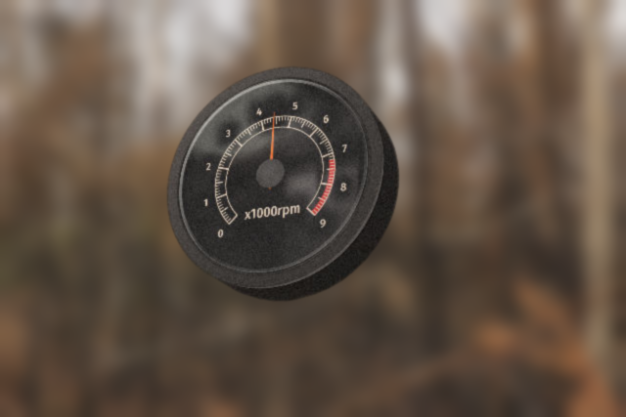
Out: 4500 rpm
